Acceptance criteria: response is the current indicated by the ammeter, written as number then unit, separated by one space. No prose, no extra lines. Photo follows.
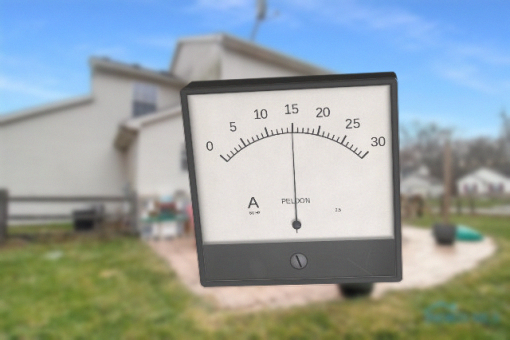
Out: 15 A
